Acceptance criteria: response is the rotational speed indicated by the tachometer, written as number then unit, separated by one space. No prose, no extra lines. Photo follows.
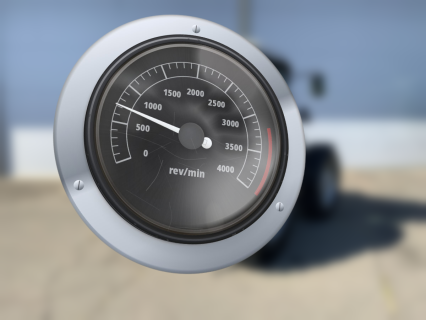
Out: 700 rpm
